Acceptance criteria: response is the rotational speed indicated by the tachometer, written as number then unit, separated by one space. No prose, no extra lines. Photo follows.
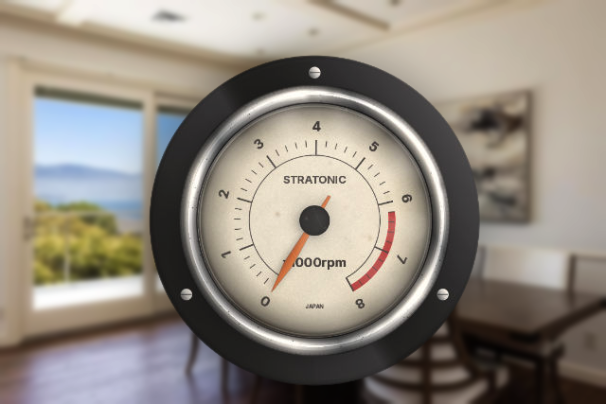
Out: 0 rpm
